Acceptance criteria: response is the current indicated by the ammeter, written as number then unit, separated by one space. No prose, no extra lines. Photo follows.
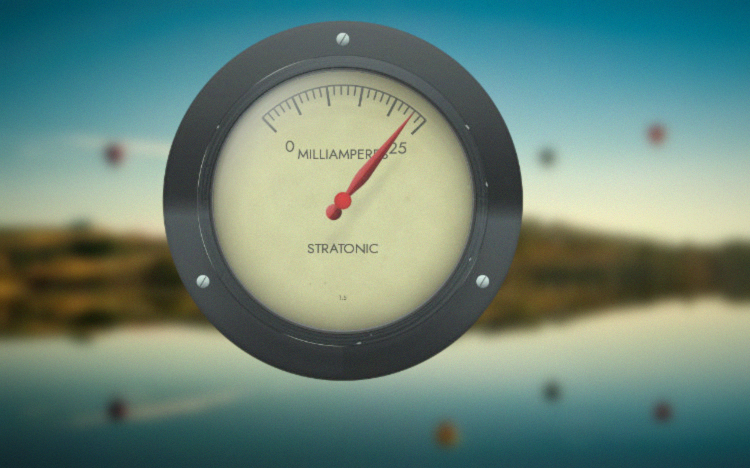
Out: 23 mA
